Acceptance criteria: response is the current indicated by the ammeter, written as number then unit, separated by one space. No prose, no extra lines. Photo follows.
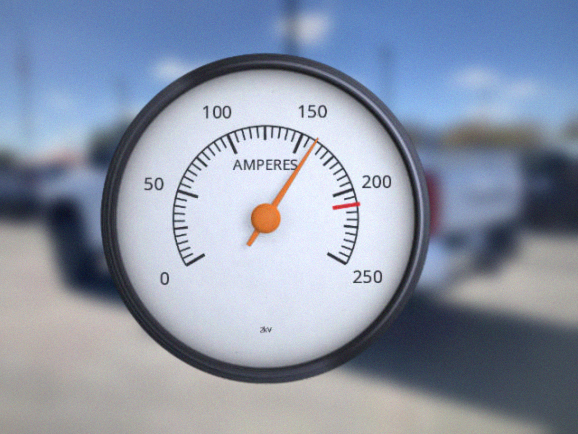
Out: 160 A
